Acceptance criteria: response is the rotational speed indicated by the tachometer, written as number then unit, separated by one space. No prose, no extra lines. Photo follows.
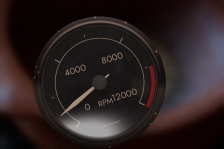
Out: 1000 rpm
